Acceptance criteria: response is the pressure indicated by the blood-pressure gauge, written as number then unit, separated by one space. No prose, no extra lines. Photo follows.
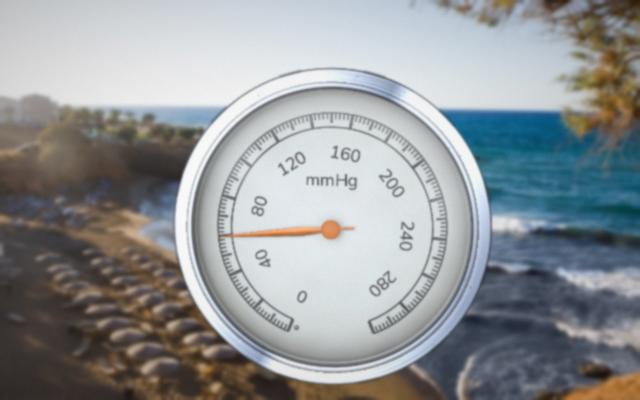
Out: 60 mmHg
